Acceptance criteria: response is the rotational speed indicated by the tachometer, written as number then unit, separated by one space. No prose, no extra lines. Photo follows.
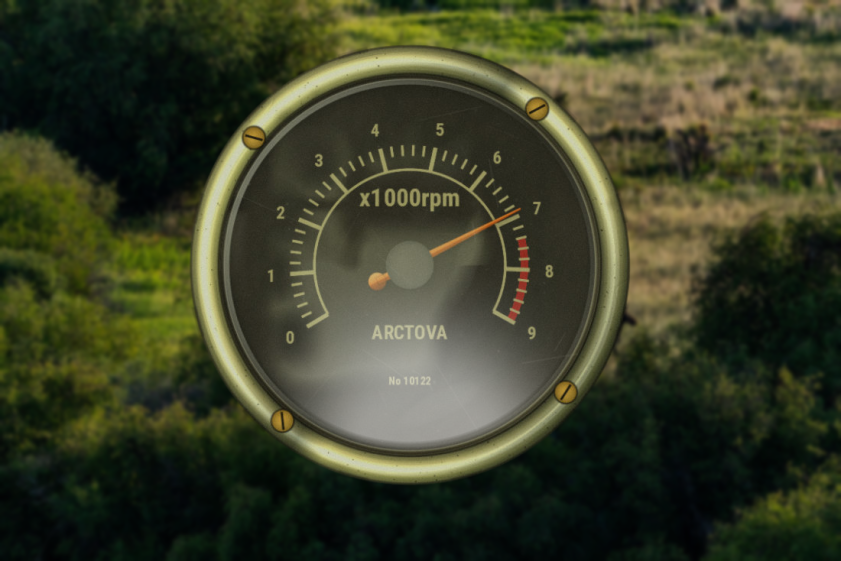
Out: 6900 rpm
